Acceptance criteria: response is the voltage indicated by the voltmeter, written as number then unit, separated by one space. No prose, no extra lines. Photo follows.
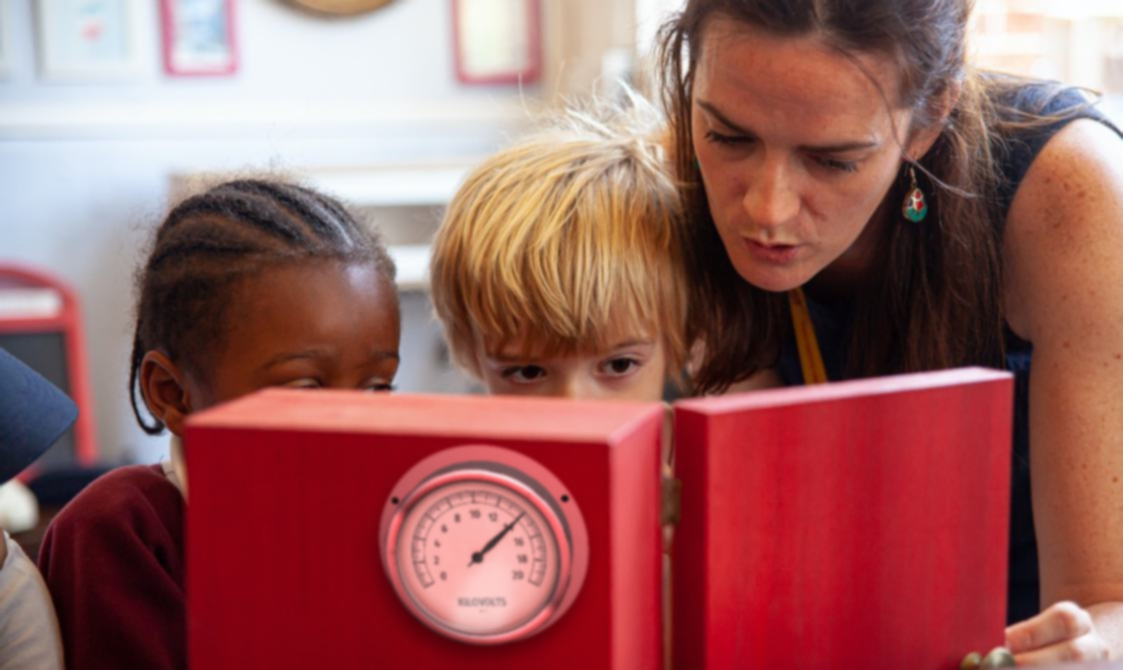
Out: 14 kV
